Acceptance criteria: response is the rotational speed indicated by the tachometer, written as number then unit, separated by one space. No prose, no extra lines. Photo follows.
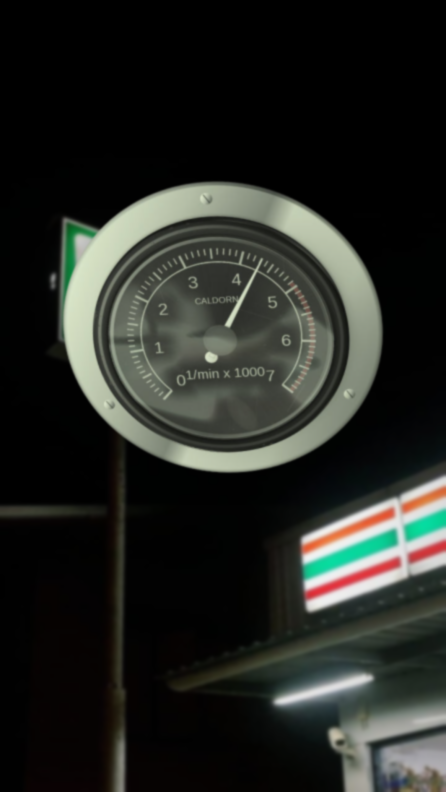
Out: 4300 rpm
